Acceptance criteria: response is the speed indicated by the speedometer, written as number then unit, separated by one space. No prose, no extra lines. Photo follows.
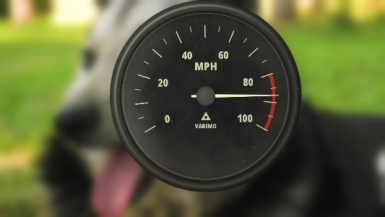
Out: 87.5 mph
